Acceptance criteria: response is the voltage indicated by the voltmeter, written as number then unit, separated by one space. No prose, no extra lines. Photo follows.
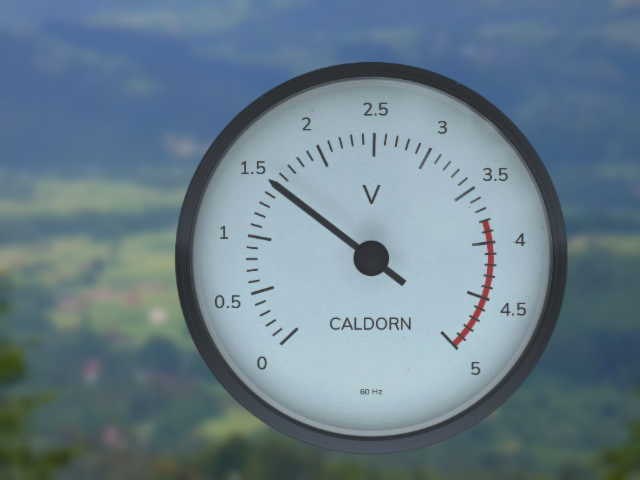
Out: 1.5 V
